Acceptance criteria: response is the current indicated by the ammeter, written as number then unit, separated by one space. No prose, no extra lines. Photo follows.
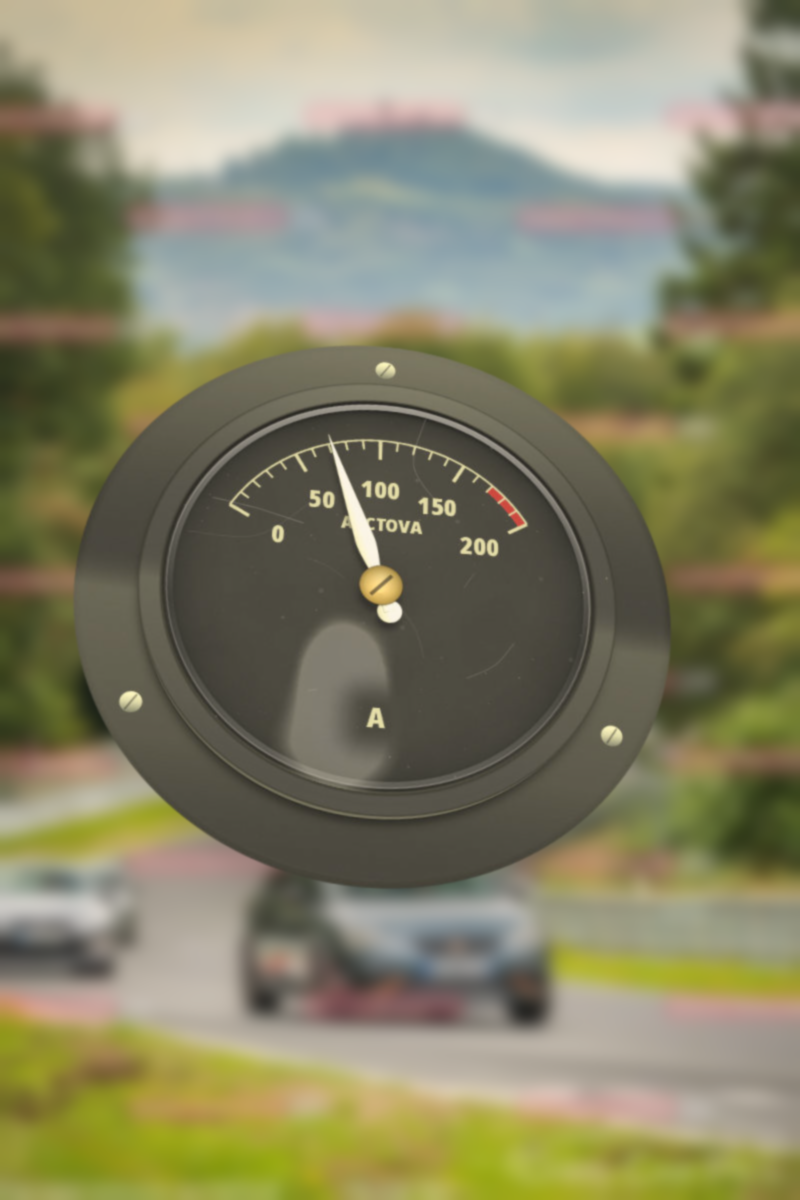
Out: 70 A
